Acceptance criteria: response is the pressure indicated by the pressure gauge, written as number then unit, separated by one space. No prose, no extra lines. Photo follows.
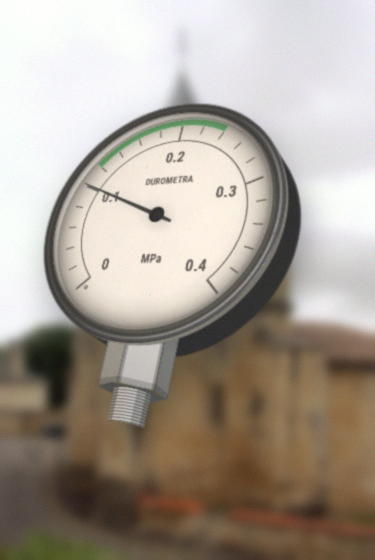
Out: 0.1 MPa
